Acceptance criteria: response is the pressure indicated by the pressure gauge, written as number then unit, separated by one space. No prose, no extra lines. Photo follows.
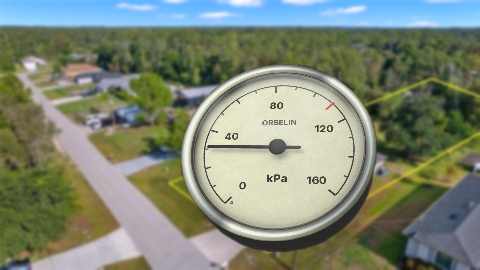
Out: 30 kPa
